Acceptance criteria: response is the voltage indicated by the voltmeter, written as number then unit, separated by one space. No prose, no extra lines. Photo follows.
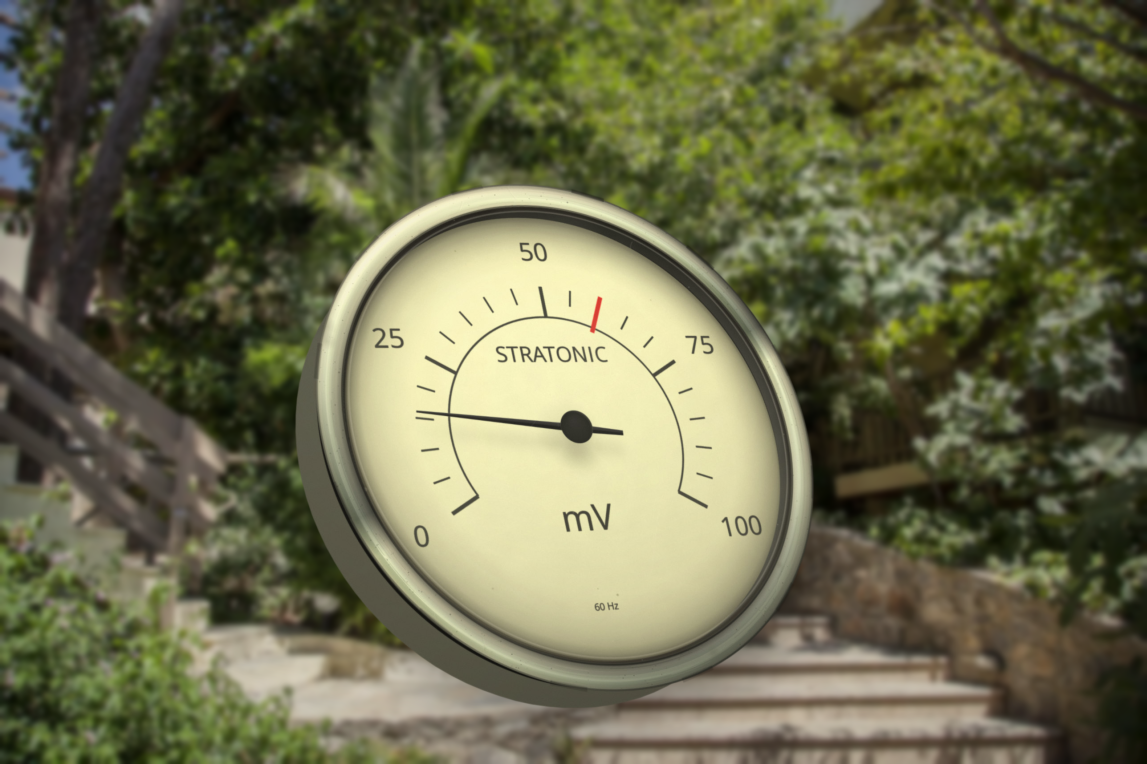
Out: 15 mV
